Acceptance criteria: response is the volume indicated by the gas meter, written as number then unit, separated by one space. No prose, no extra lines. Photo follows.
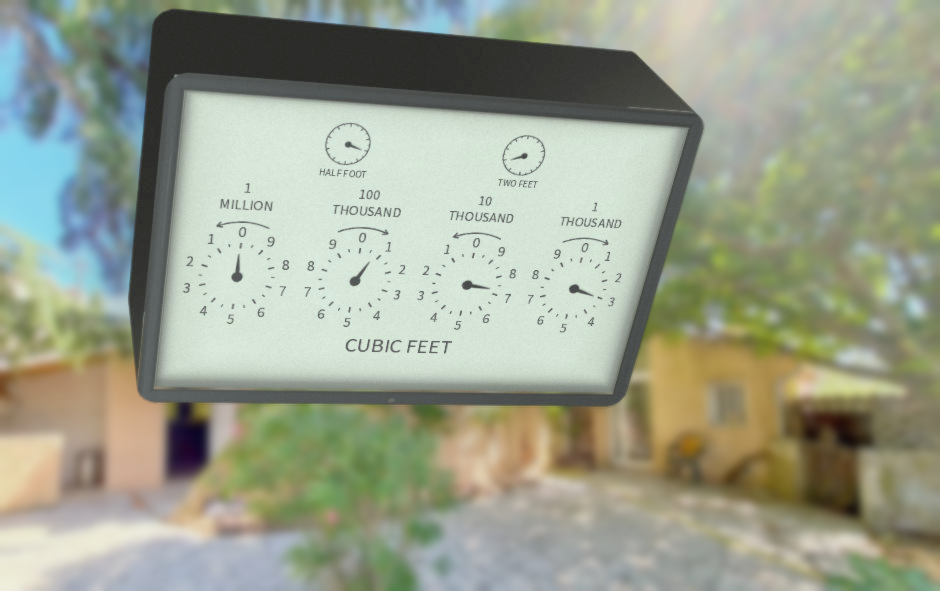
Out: 7300 ft³
